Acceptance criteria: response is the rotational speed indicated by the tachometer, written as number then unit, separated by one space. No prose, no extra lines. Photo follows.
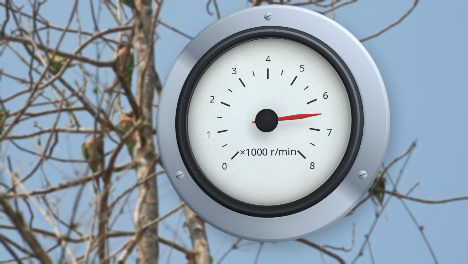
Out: 6500 rpm
